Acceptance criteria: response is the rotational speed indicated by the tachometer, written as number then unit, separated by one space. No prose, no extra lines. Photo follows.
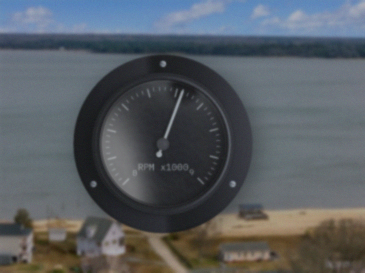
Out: 5200 rpm
